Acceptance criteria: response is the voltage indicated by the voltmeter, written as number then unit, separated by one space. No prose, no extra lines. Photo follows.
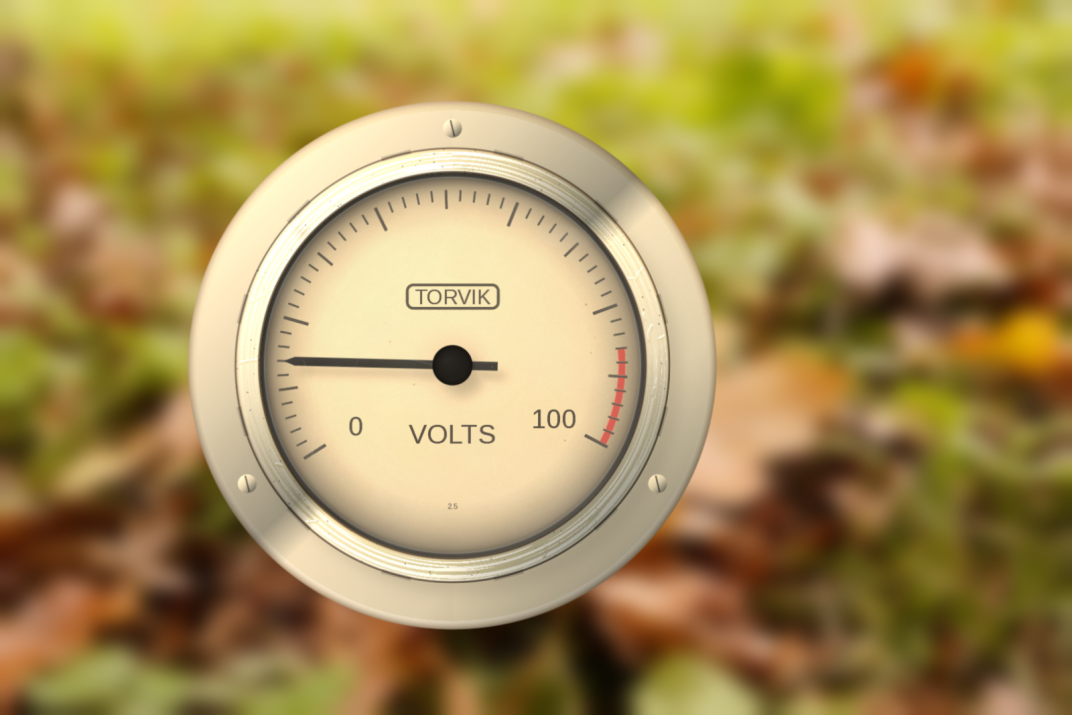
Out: 14 V
